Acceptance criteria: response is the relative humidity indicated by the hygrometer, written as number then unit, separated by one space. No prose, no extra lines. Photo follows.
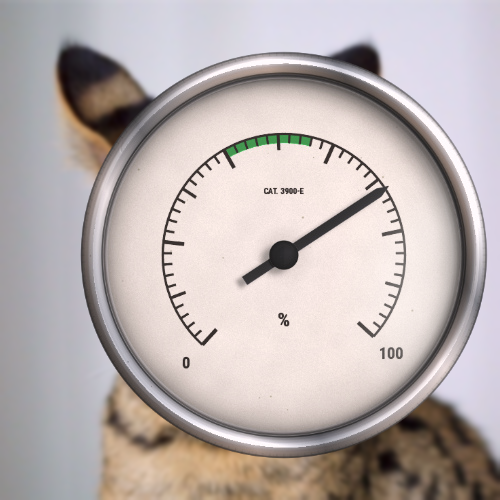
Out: 72 %
